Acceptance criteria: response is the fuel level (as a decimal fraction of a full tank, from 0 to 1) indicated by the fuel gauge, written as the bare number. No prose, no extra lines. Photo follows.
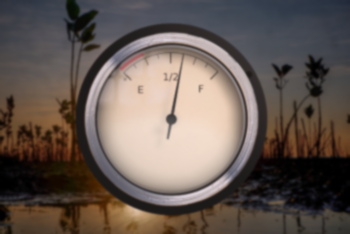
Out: 0.625
